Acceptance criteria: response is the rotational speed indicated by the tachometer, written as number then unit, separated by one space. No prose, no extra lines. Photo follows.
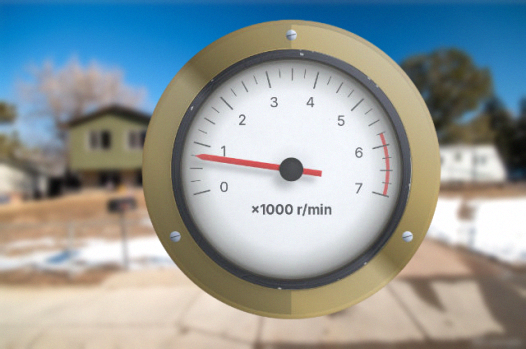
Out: 750 rpm
